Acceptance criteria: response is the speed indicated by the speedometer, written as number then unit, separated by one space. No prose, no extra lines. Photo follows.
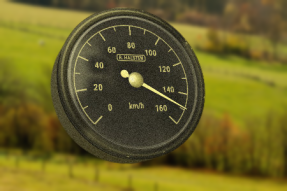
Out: 150 km/h
